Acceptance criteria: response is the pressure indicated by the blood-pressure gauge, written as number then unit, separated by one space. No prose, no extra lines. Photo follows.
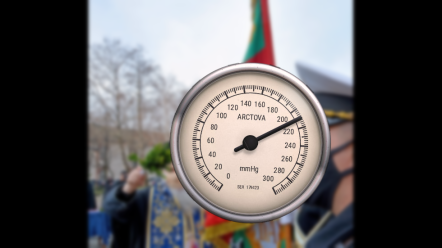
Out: 210 mmHg
